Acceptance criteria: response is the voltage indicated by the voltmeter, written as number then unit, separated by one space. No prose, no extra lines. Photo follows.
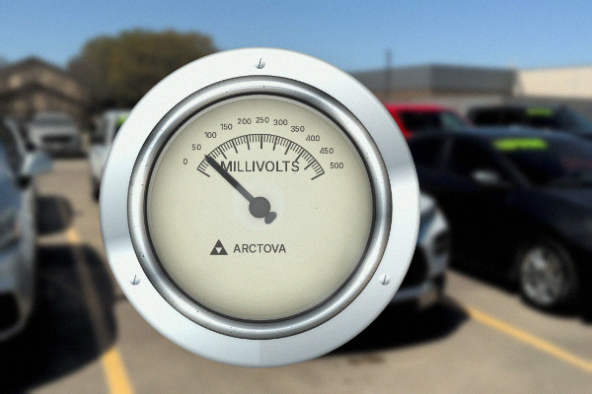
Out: 50 mV
